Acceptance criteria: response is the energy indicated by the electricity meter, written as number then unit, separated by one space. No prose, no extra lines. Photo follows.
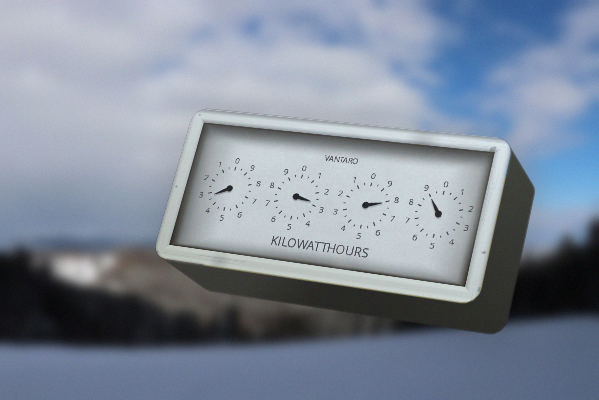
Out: 3279 kWh
